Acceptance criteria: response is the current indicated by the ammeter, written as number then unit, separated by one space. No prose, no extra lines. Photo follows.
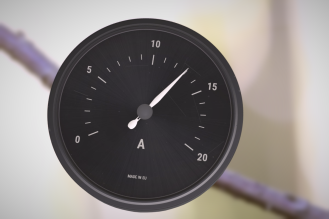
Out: 13 A
